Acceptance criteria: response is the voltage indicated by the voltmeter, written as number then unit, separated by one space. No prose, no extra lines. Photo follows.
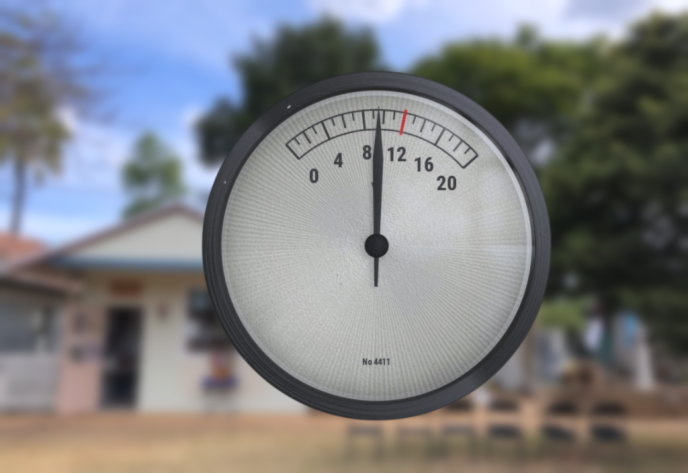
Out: 9.5 V
